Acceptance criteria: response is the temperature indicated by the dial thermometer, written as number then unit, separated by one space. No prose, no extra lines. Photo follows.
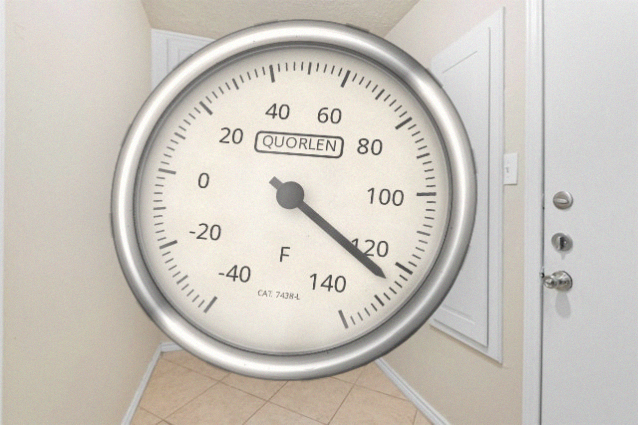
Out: 125 °F
